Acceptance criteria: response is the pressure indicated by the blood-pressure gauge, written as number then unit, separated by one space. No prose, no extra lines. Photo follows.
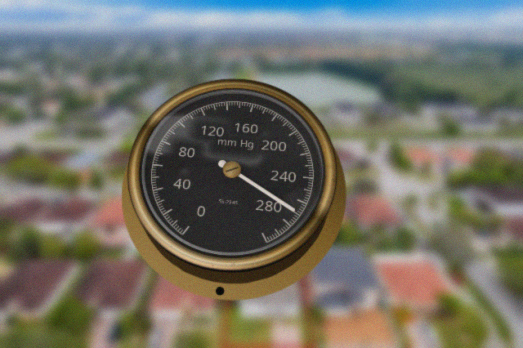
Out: 270 mmHg
